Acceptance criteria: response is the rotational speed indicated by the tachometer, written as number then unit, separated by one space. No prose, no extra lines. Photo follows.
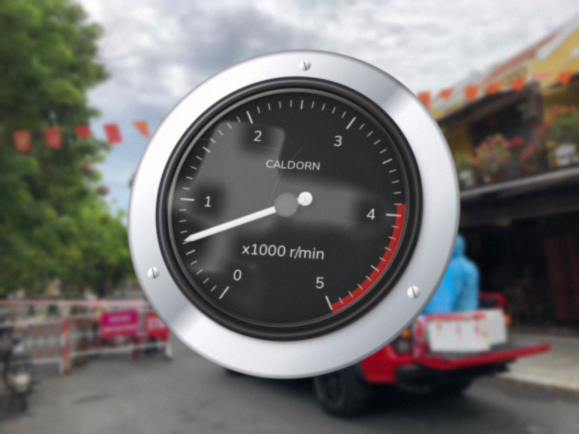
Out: 600 rpm
